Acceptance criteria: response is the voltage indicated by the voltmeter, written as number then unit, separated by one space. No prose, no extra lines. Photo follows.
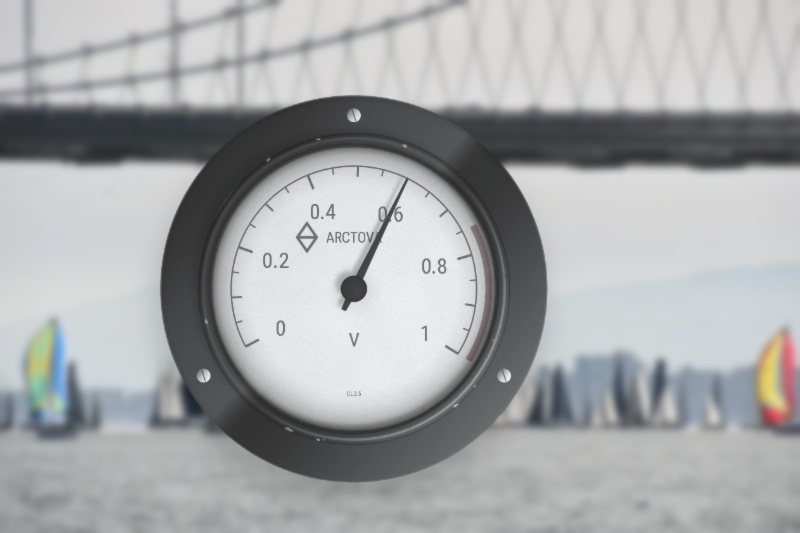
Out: 0.6 V
